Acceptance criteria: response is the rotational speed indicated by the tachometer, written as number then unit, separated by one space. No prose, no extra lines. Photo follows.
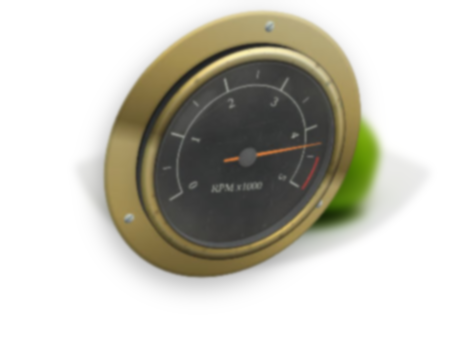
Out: 4250 rpm
